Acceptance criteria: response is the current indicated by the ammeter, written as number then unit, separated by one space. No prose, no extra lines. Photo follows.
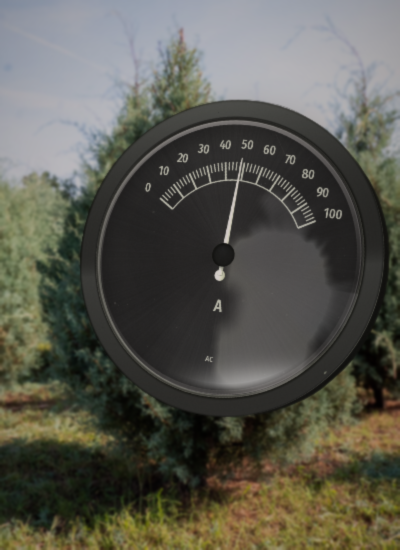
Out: 50 A
